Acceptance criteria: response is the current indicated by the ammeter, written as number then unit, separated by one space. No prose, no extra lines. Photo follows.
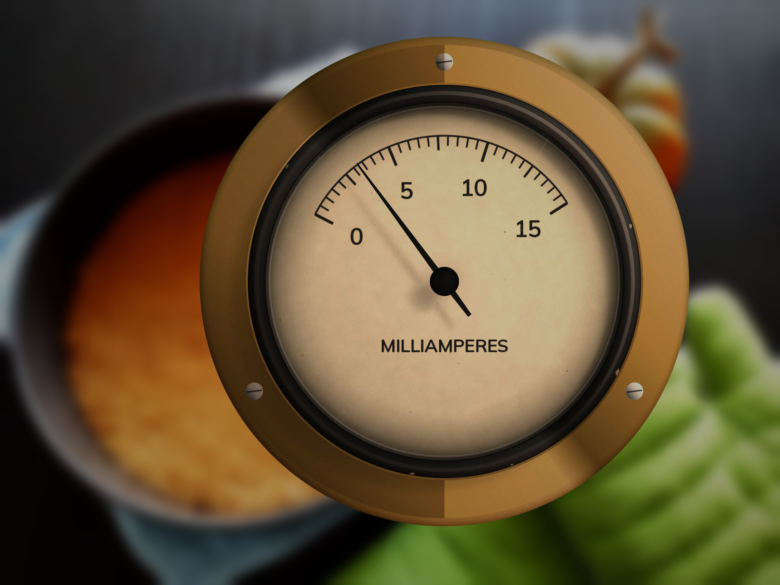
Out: 3.25 mA
